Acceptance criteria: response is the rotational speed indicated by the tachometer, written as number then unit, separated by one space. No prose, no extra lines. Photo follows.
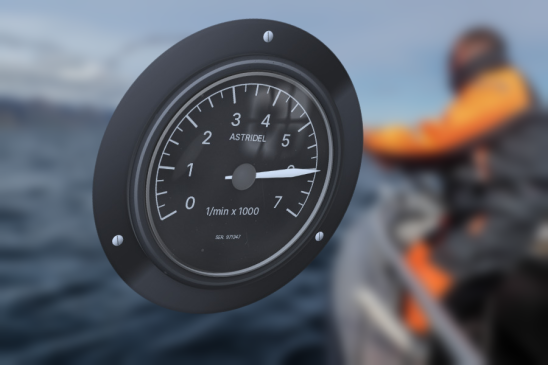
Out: 6000 rpm
